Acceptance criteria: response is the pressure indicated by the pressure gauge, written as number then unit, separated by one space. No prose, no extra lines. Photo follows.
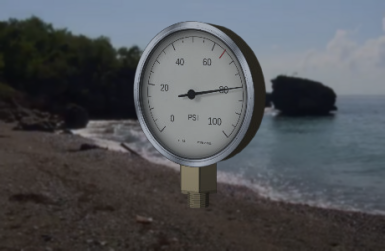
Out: 80 psi
